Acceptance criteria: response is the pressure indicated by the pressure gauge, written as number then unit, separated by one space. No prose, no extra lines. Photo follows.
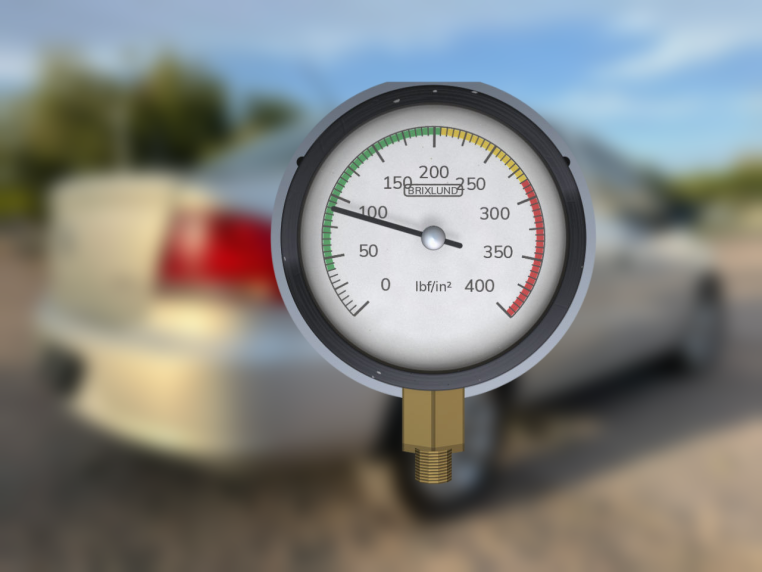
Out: 90 psi
